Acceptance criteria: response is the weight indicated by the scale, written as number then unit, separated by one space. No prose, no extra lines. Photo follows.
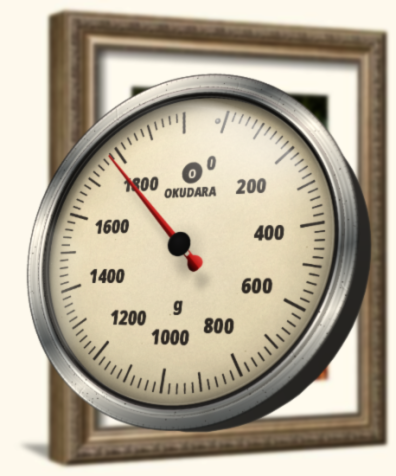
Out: 1780 g
